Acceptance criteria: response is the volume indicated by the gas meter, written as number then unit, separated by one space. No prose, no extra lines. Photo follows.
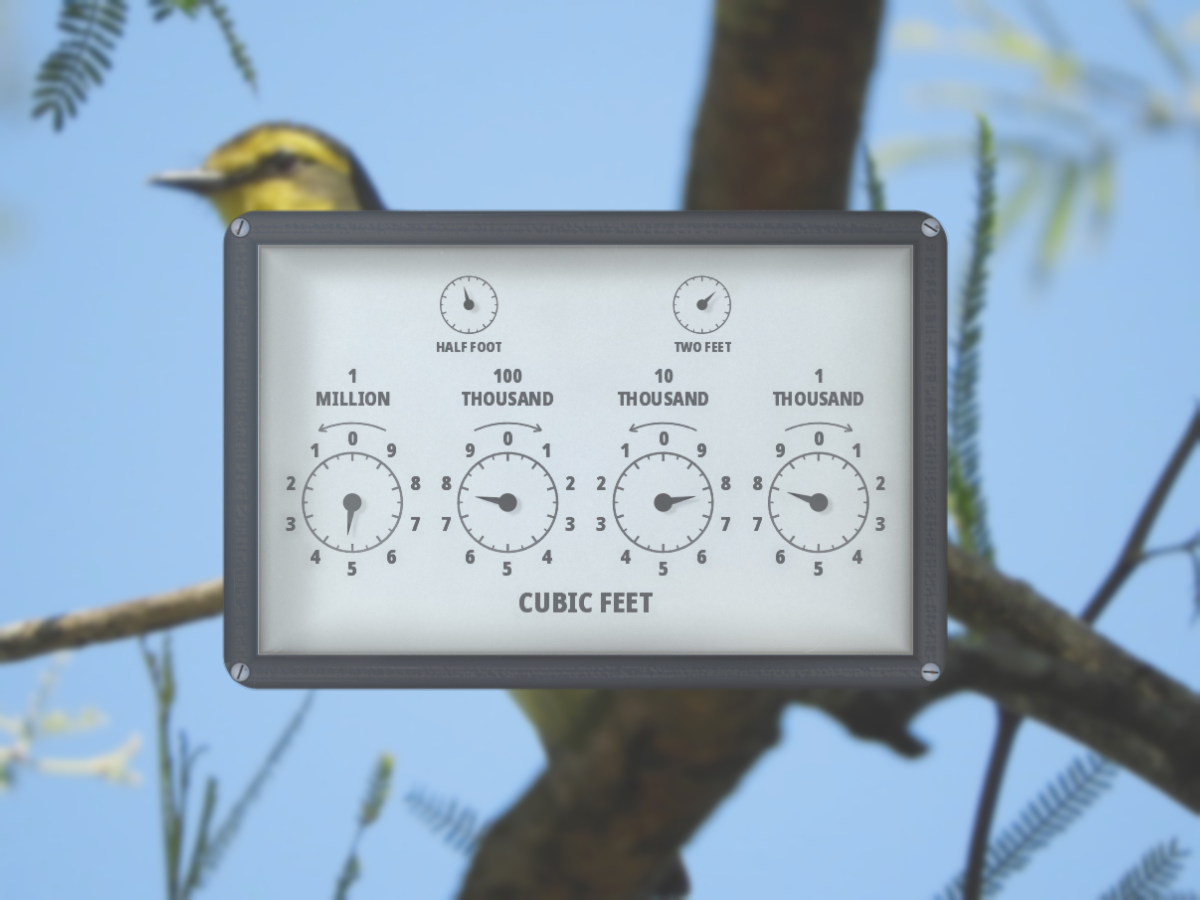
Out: 477800 ft³
